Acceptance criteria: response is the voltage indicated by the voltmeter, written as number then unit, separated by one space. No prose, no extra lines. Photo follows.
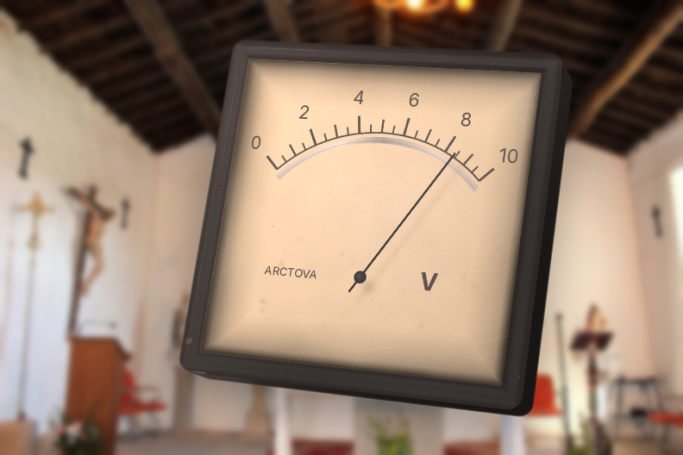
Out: 8.5 V
